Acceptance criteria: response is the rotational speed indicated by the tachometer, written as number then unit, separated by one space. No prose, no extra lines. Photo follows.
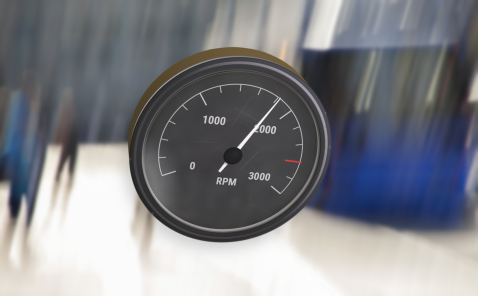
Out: 1800 rpm
